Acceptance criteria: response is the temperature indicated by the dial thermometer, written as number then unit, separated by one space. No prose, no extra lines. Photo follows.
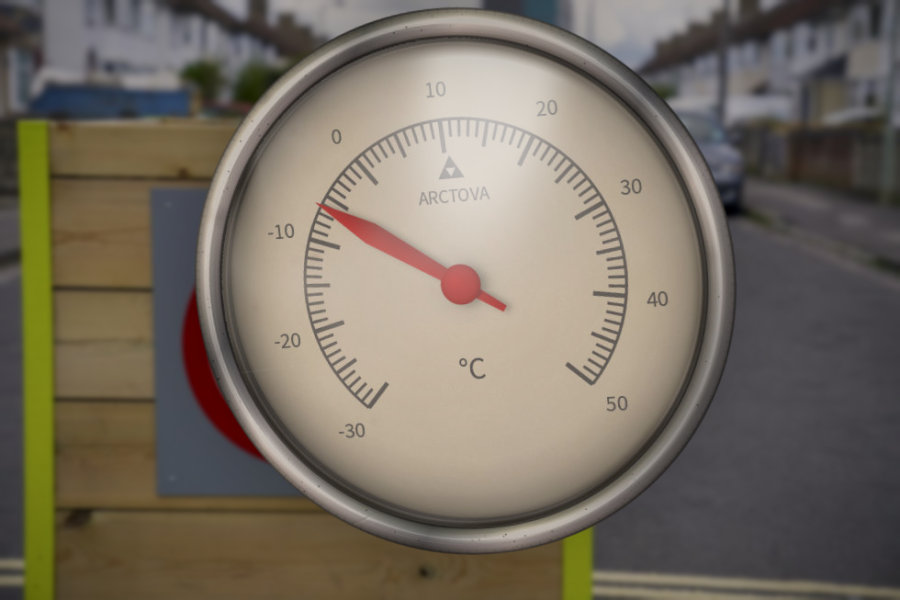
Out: -6 °C
